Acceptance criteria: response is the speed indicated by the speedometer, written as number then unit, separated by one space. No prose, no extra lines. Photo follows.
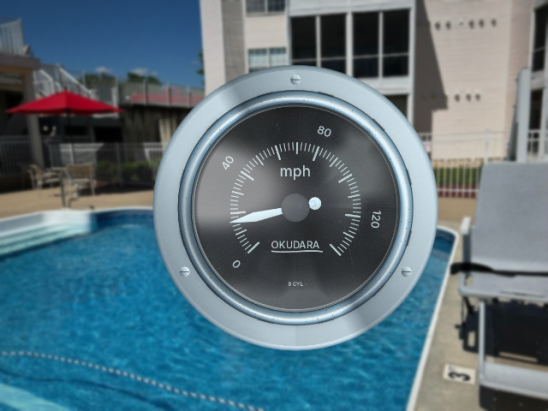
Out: 16 mph
